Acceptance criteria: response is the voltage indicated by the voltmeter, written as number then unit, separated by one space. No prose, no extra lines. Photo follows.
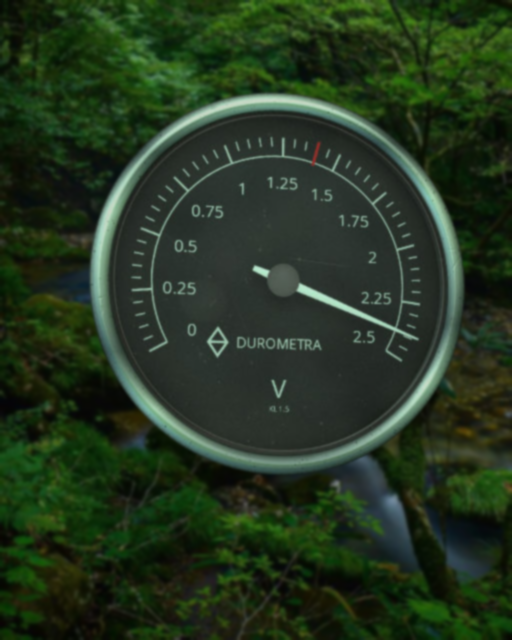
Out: 2.4 V
